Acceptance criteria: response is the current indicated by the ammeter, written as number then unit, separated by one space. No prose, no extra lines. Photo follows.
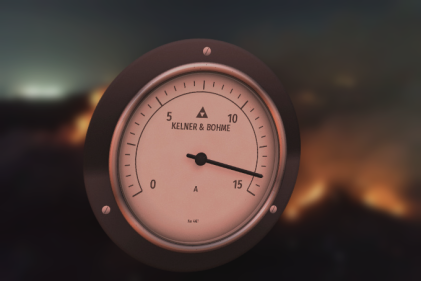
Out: 14 A
